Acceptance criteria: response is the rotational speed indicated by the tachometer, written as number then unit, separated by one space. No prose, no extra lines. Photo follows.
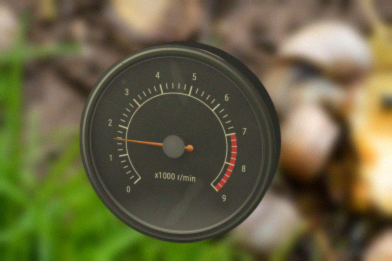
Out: 1600 rpm
